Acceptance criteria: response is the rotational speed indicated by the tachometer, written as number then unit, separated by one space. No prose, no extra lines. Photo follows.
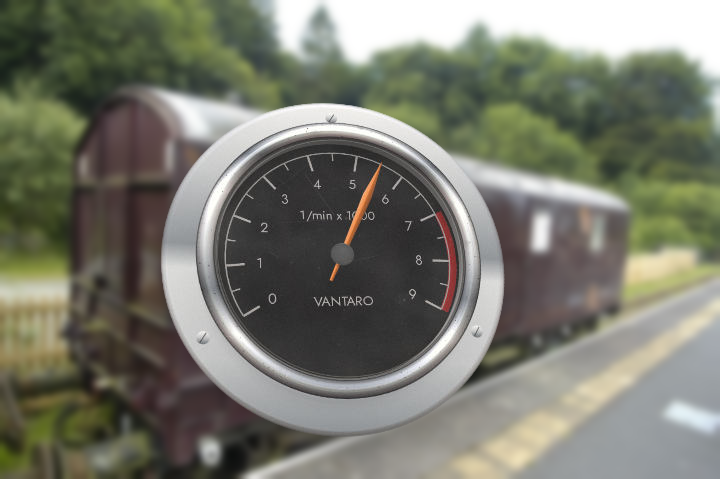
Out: 5500 rpm
